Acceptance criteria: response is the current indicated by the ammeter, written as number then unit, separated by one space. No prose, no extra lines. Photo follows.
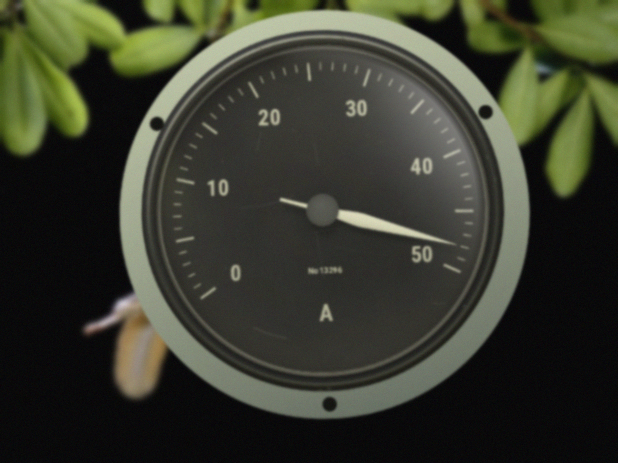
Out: 48 A
